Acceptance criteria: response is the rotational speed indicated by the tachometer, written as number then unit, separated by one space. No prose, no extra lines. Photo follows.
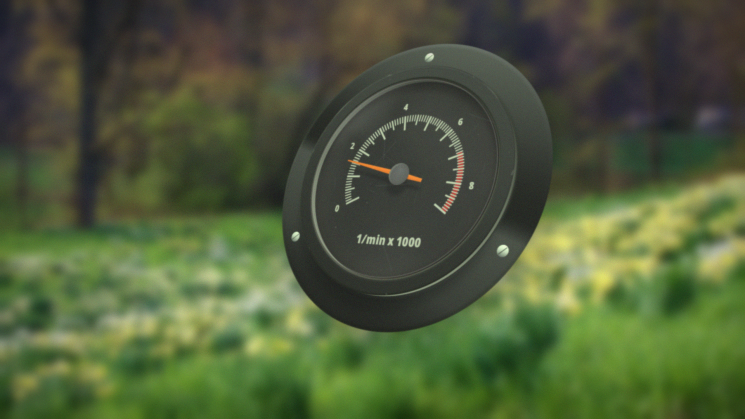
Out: 1500 rpm
